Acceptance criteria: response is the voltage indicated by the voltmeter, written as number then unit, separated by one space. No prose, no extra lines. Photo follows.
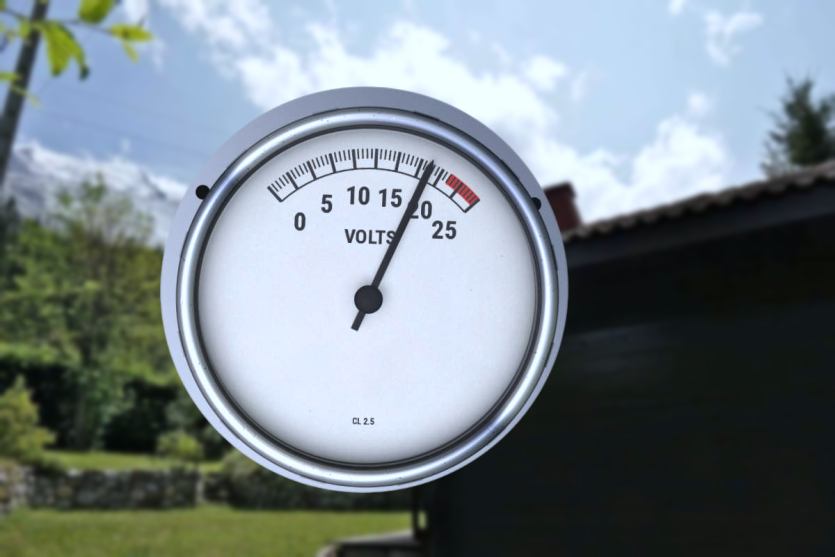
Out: 18.5 V
